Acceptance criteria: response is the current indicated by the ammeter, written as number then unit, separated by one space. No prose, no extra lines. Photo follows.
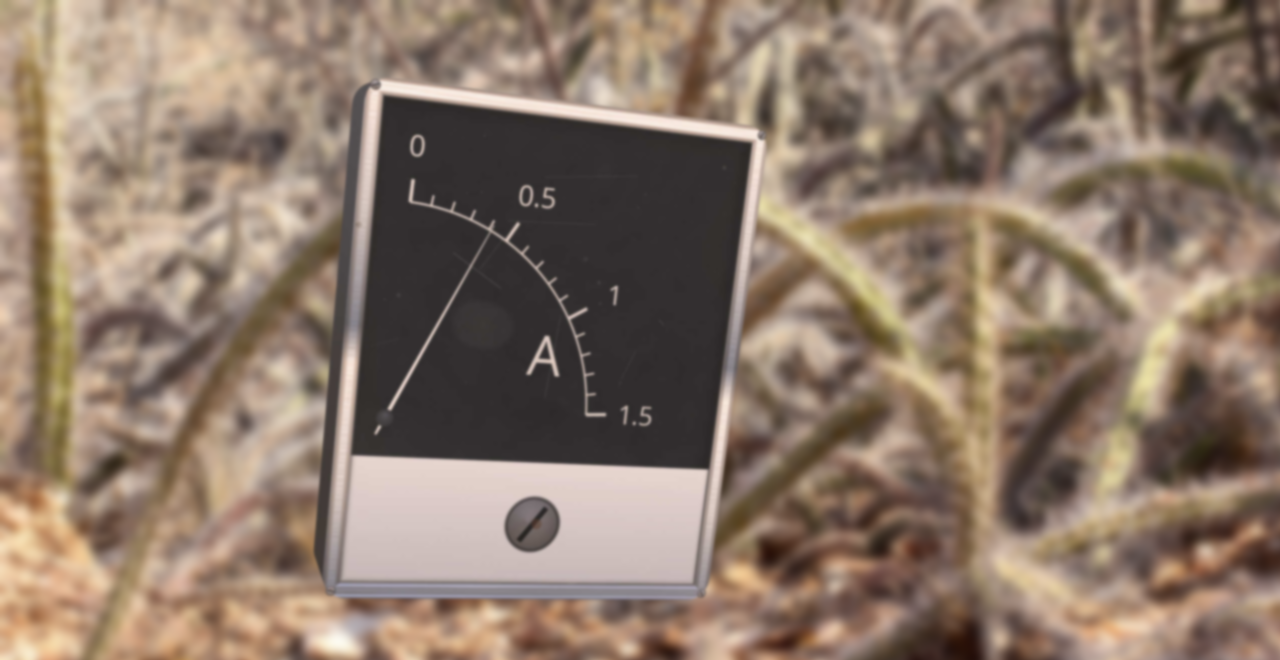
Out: 0.4 A
